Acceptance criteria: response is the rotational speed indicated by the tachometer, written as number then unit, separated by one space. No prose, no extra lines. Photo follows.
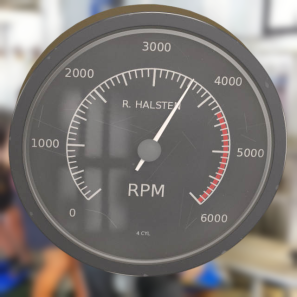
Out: 3600 rpm
